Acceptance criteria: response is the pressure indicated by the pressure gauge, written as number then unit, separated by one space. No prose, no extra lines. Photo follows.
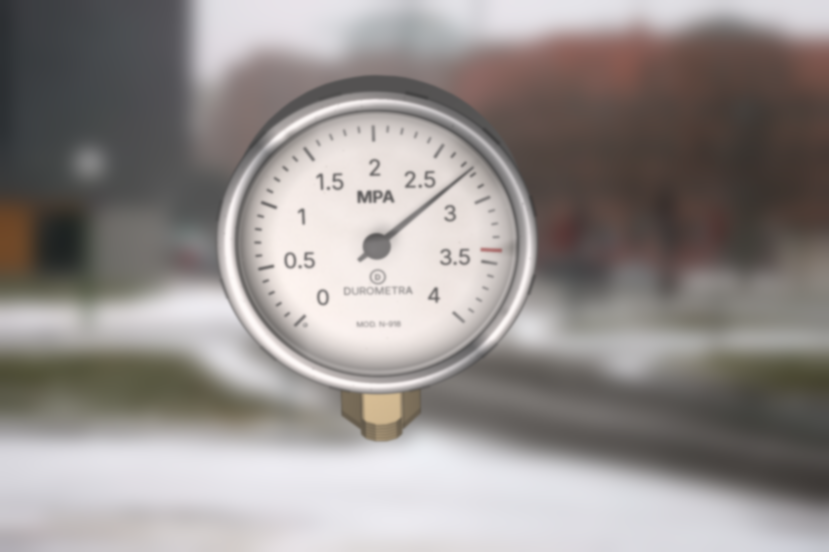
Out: 2.75 MPa
